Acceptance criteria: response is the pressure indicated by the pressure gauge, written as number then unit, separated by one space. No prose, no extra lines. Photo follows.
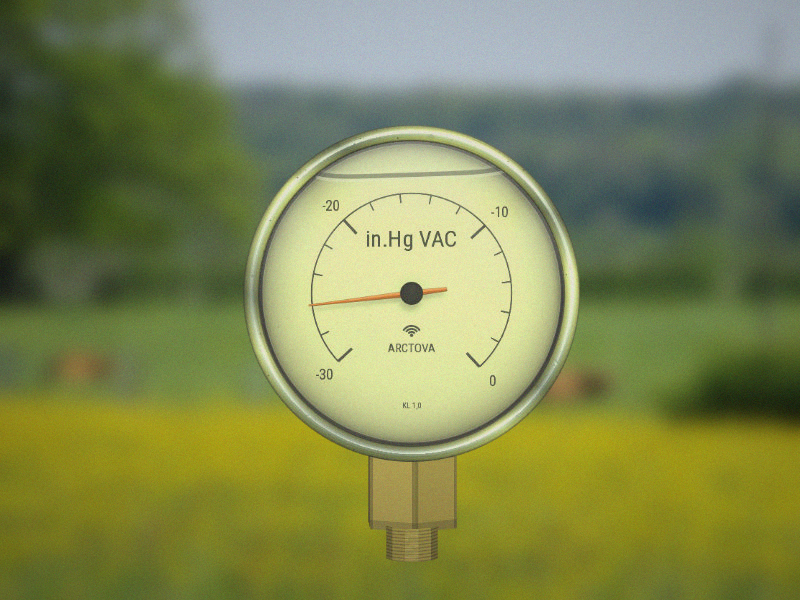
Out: -26 inHg
